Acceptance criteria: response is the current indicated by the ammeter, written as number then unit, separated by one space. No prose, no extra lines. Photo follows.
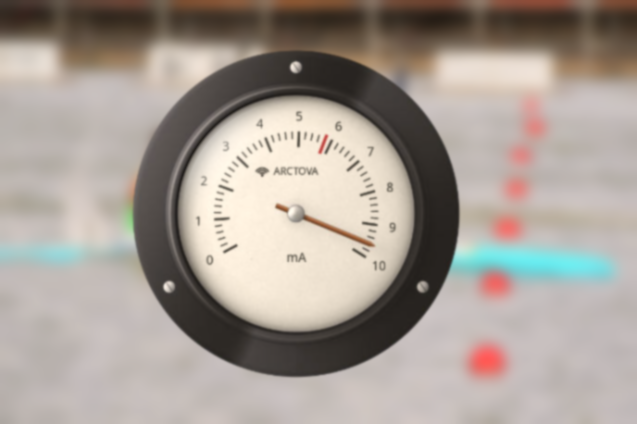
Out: 9.6 mA
